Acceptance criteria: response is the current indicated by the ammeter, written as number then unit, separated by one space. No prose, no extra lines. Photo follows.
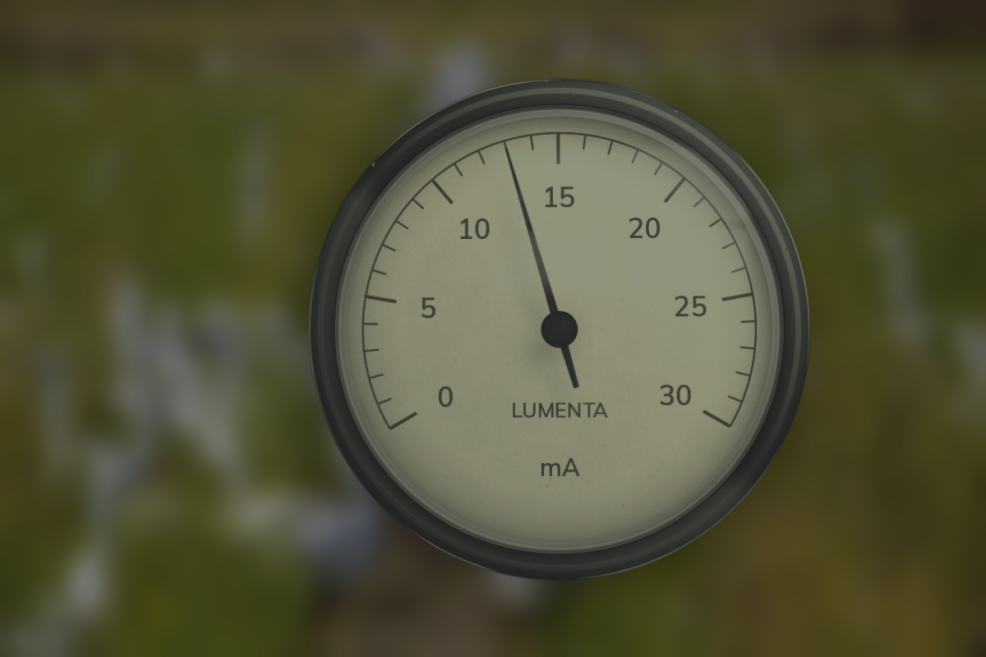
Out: 13 mA
